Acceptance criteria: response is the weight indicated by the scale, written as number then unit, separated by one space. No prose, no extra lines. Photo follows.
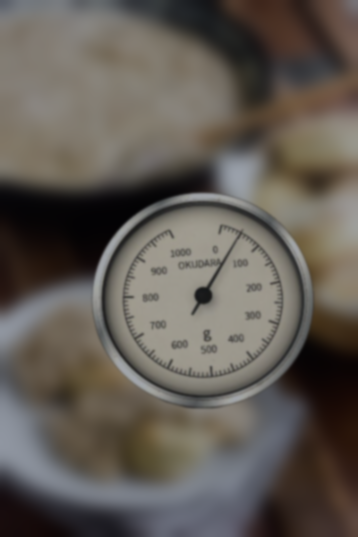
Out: 50 g
